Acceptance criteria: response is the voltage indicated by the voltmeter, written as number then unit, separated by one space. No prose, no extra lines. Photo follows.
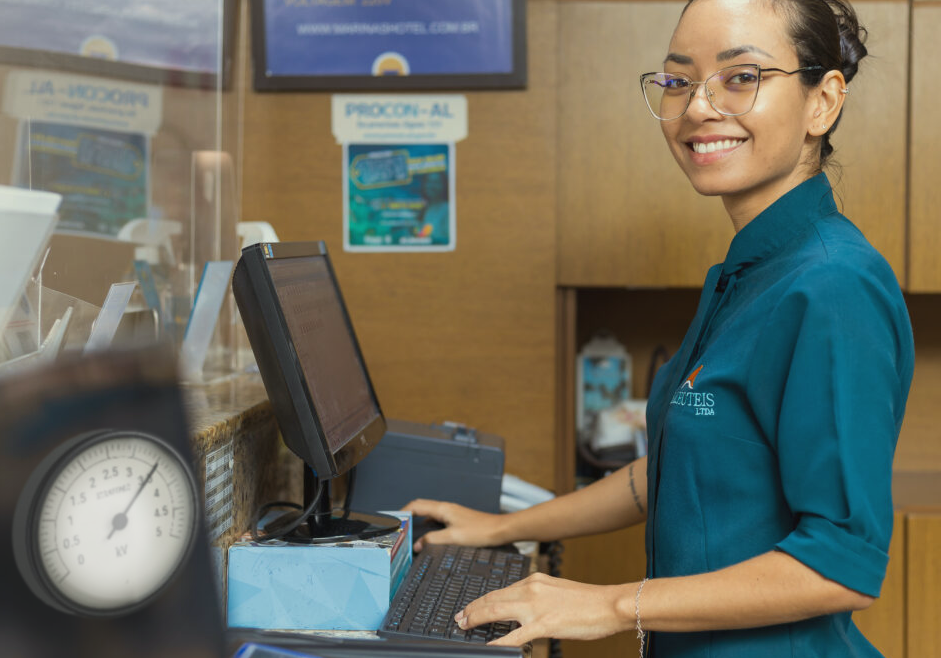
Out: 3.5 kV
